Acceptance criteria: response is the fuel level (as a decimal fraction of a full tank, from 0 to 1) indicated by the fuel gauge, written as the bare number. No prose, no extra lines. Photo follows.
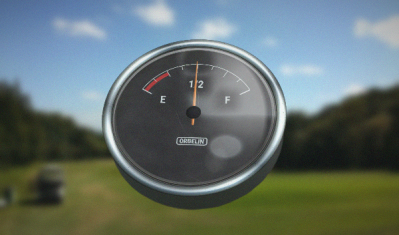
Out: 0.5
